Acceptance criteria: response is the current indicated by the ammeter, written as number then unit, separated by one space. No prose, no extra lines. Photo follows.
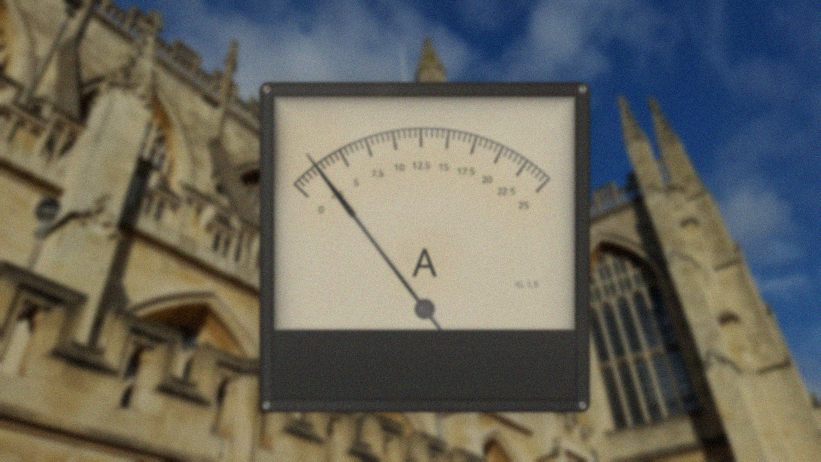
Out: 2.5 A
